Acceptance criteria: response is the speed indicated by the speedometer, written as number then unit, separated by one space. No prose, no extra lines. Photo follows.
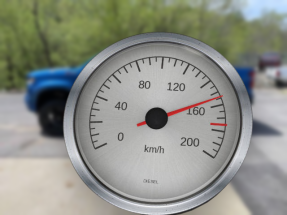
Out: 155 km/h
